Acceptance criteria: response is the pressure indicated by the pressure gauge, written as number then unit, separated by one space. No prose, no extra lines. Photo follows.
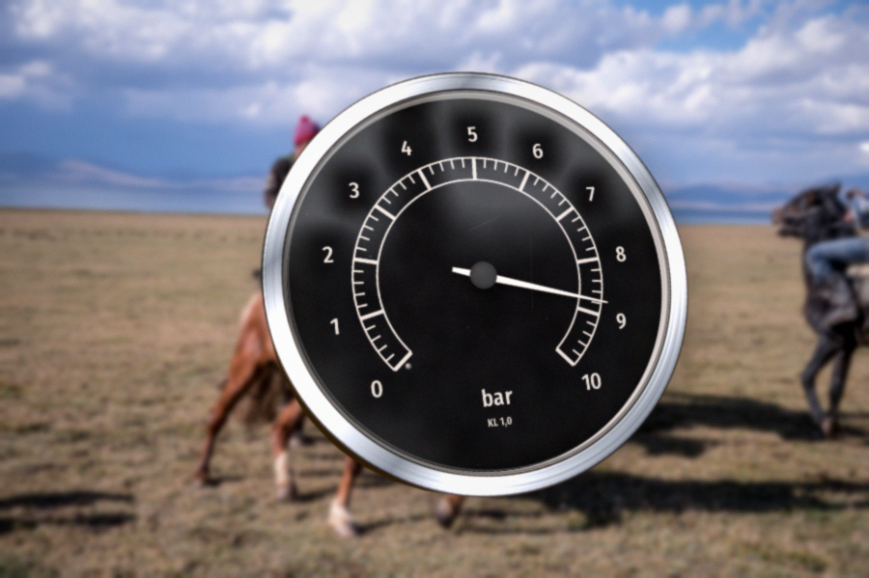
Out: 8.8 bar
